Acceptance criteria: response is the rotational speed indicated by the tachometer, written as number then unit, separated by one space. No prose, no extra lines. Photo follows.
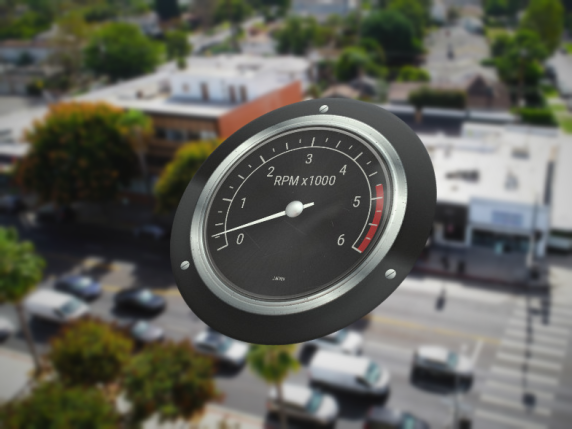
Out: 250 rpm
